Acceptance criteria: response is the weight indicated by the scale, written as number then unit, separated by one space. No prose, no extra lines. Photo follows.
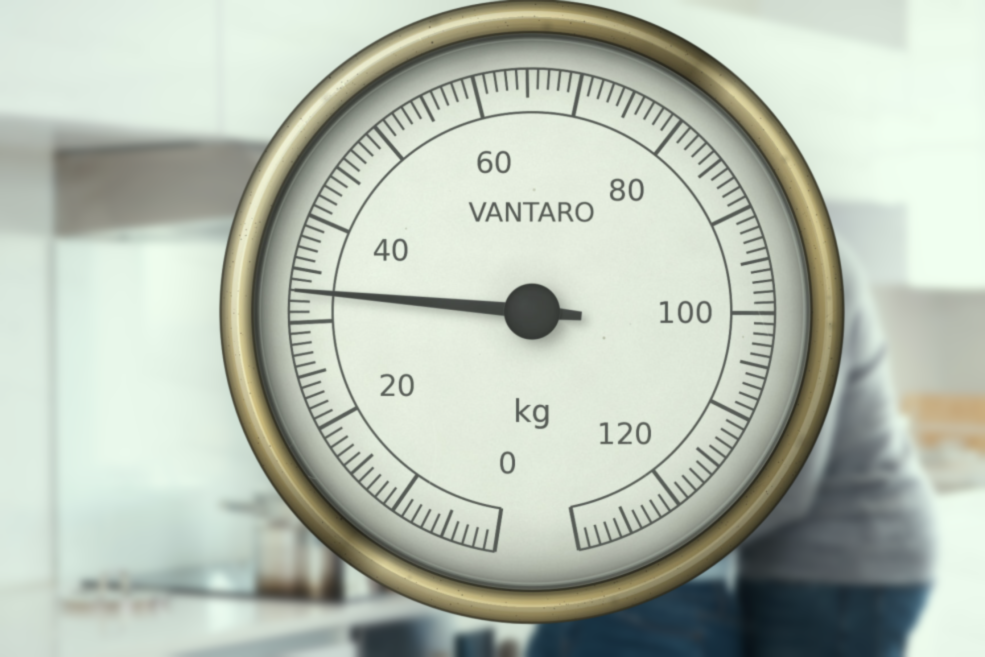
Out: 33 kg
